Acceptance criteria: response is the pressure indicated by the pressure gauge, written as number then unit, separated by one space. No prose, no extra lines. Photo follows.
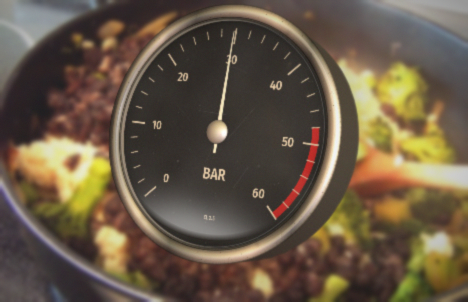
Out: 30 bar
